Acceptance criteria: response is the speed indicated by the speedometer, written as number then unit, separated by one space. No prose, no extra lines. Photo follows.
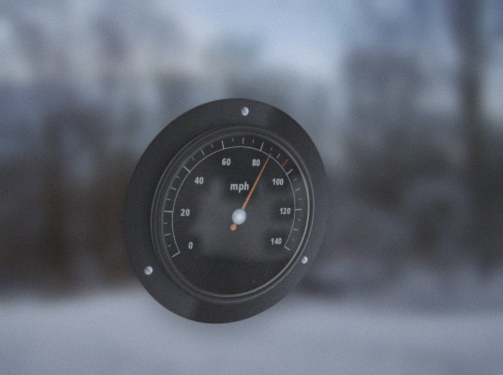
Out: 85 mph
